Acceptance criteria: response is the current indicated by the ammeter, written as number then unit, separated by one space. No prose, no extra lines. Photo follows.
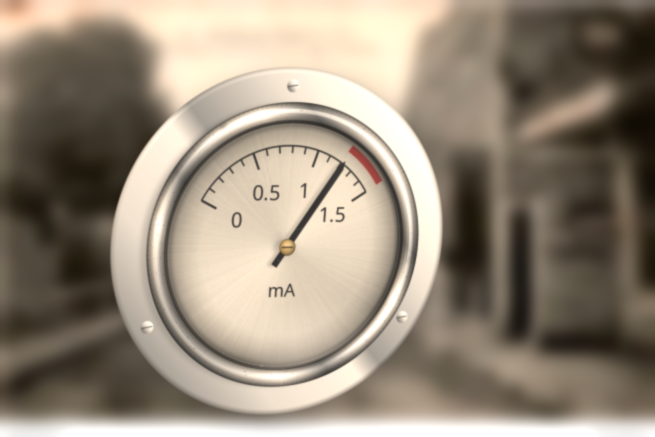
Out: 1.2 mA
